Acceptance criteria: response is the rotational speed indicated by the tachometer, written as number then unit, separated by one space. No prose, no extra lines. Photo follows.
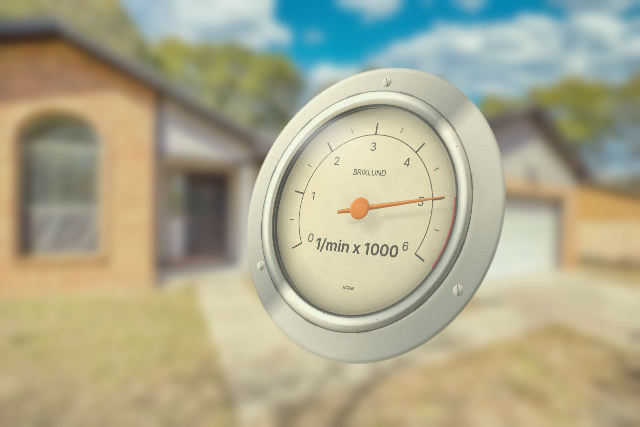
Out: 5000 rpm
